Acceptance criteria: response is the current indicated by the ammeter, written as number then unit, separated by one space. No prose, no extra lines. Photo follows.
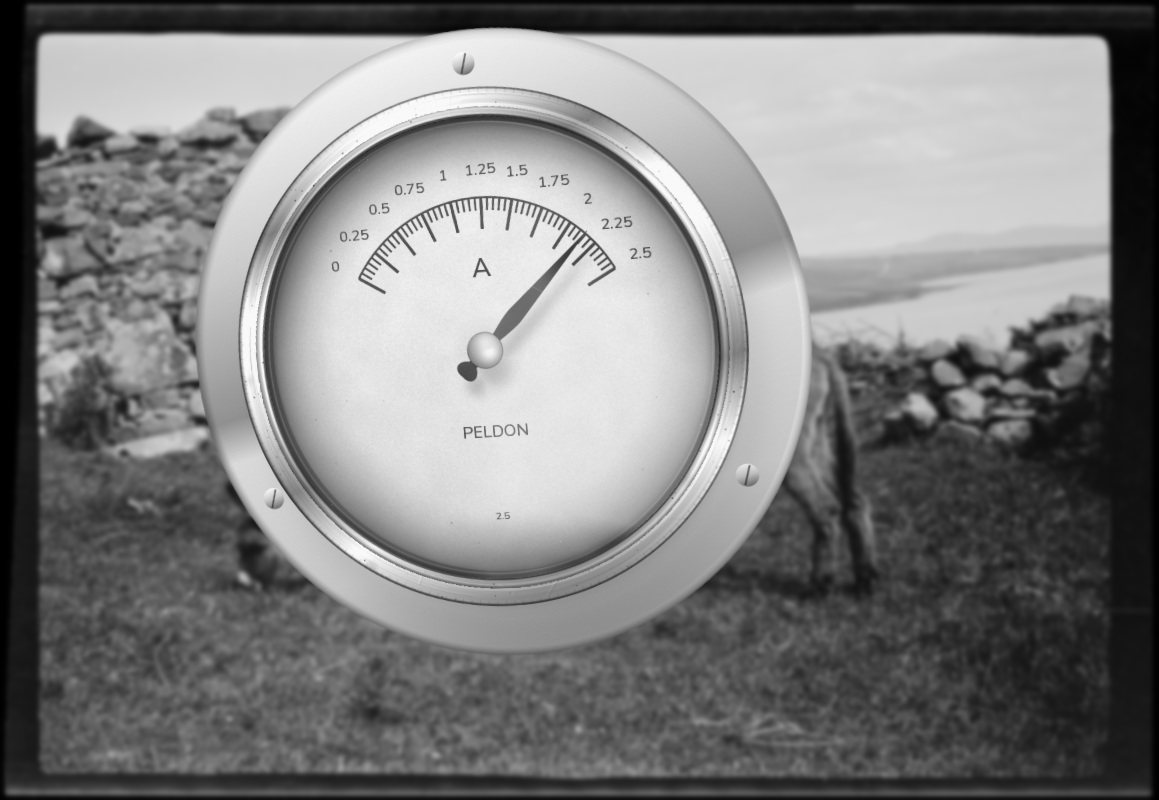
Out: 2.15 A
